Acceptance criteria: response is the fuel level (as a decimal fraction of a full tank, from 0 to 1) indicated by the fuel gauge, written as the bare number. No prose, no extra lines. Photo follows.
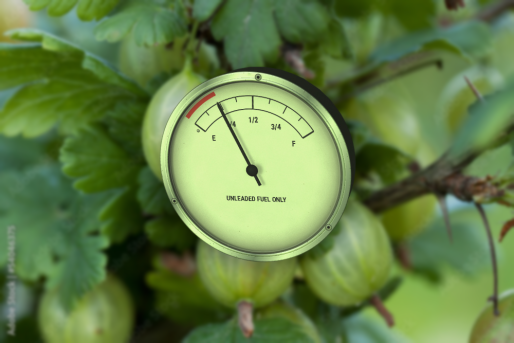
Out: 0.25
